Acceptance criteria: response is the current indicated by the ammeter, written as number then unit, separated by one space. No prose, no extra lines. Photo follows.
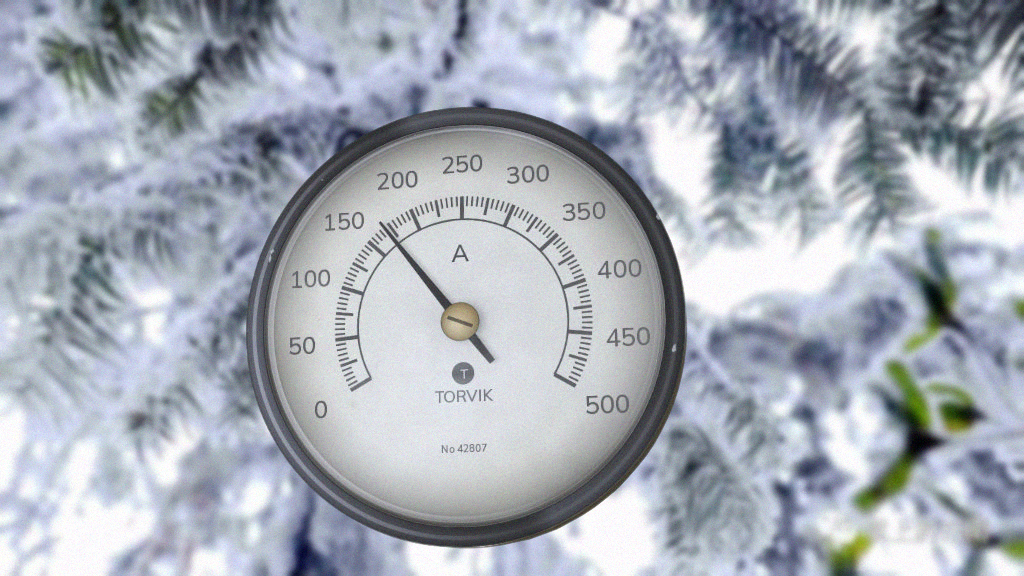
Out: 170 A
